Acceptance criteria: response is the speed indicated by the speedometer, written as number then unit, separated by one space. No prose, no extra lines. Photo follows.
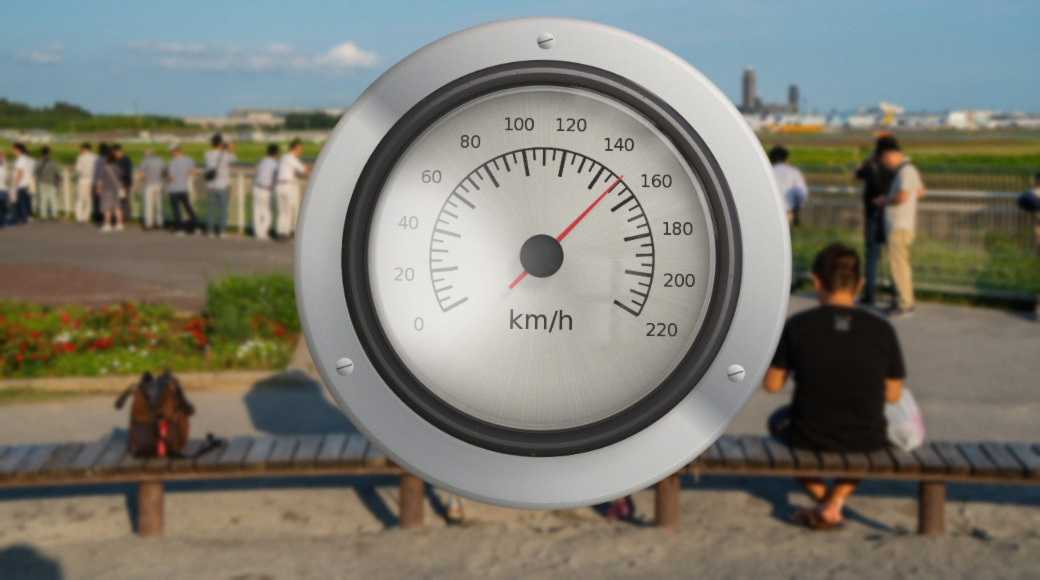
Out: 150 km/h
